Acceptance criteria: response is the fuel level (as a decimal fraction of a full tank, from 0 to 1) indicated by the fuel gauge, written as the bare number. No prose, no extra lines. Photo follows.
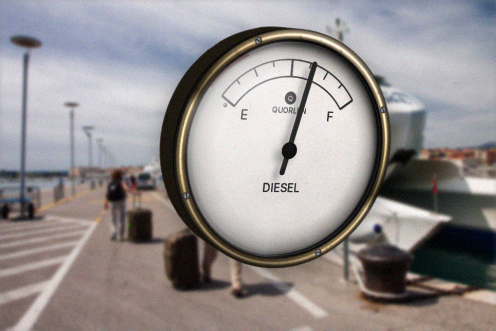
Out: 0.625
